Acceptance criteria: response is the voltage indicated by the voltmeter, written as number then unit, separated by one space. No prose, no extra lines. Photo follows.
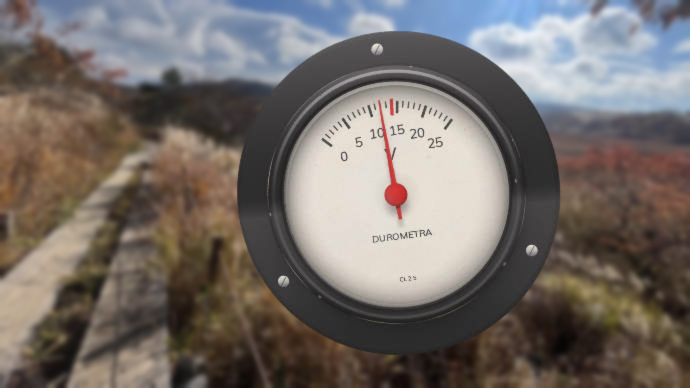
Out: 12 V
